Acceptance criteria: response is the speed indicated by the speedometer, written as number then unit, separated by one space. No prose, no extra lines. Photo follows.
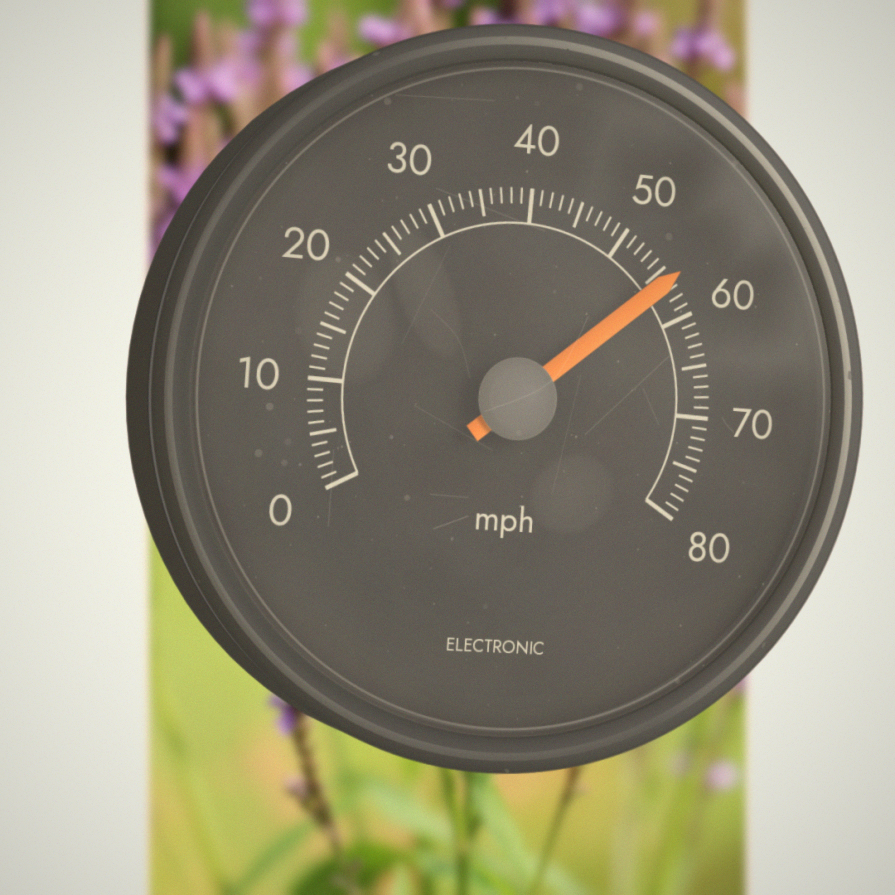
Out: 56 mph
